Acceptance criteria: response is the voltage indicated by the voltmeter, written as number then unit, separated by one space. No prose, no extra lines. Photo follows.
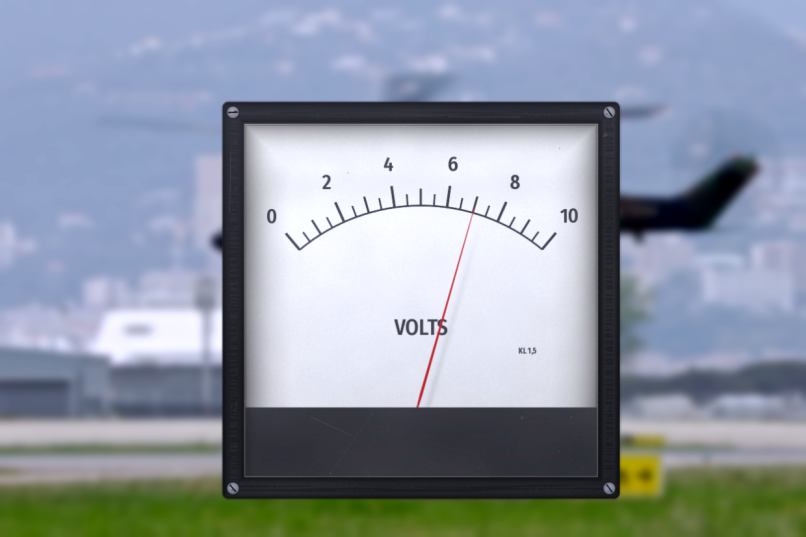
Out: 7 V
